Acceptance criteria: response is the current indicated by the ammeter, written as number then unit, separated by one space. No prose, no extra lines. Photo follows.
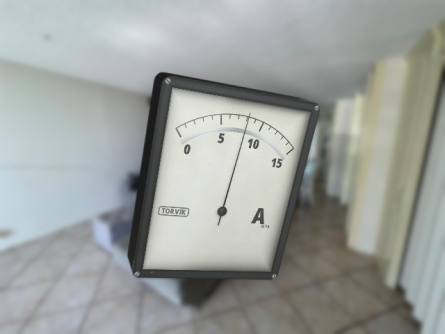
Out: 8 A
